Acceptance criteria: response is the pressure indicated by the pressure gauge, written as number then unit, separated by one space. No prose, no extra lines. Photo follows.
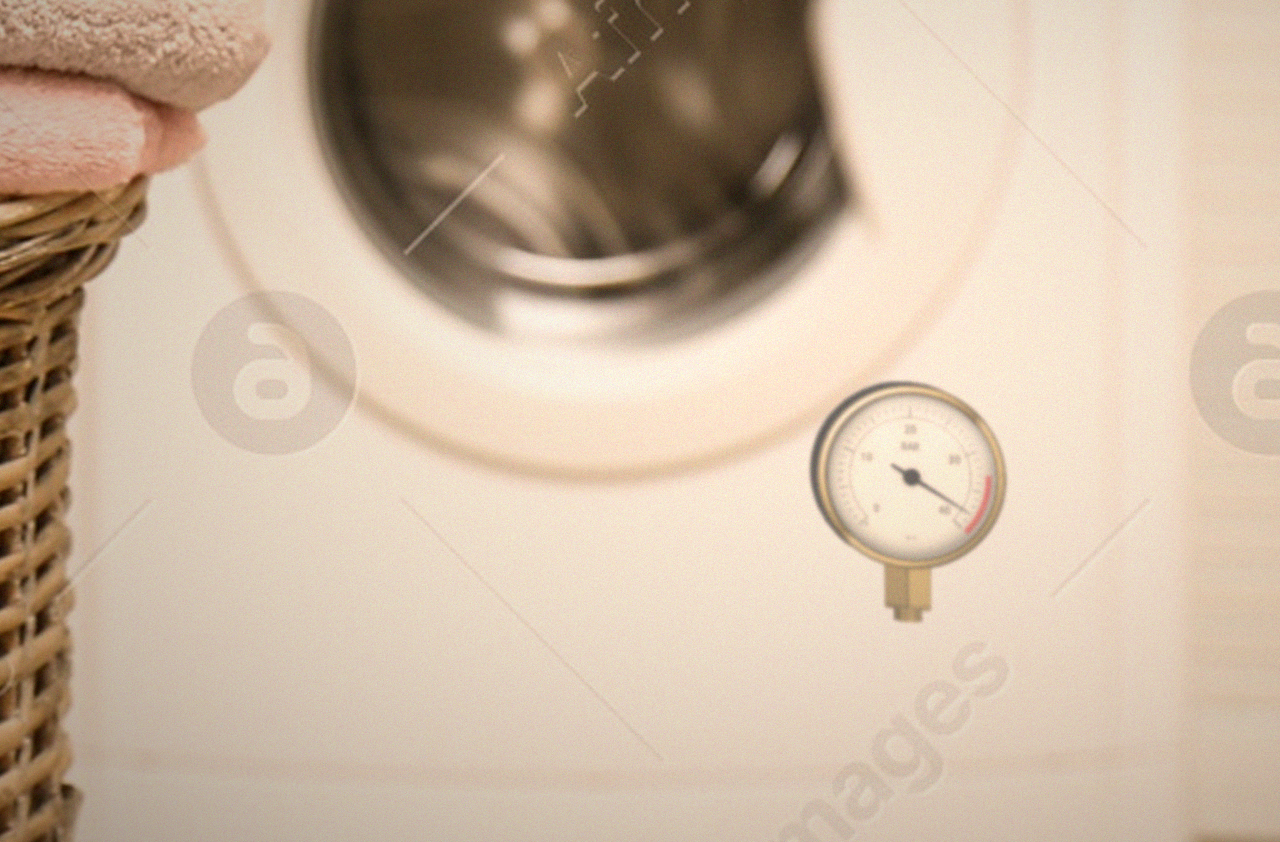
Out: 38 bar
